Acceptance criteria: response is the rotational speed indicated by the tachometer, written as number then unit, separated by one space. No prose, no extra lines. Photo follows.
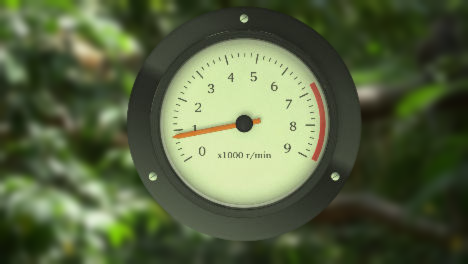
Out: 800 rpm
